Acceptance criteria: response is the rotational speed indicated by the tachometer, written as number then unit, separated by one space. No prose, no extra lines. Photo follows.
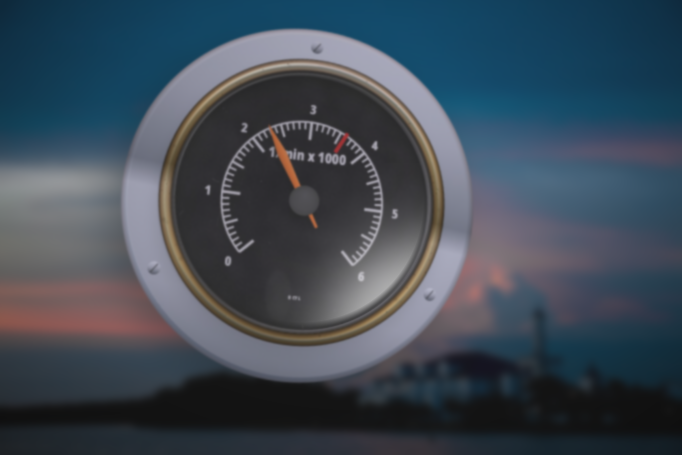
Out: 2300 rpm
